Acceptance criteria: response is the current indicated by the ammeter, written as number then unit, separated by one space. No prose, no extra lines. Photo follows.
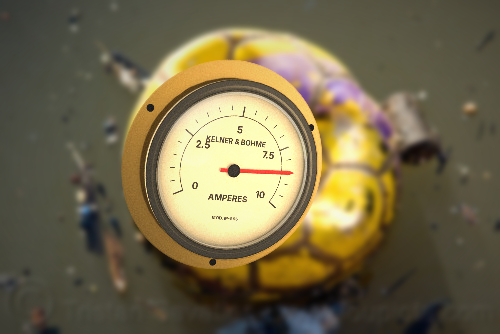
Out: 8.5 A
